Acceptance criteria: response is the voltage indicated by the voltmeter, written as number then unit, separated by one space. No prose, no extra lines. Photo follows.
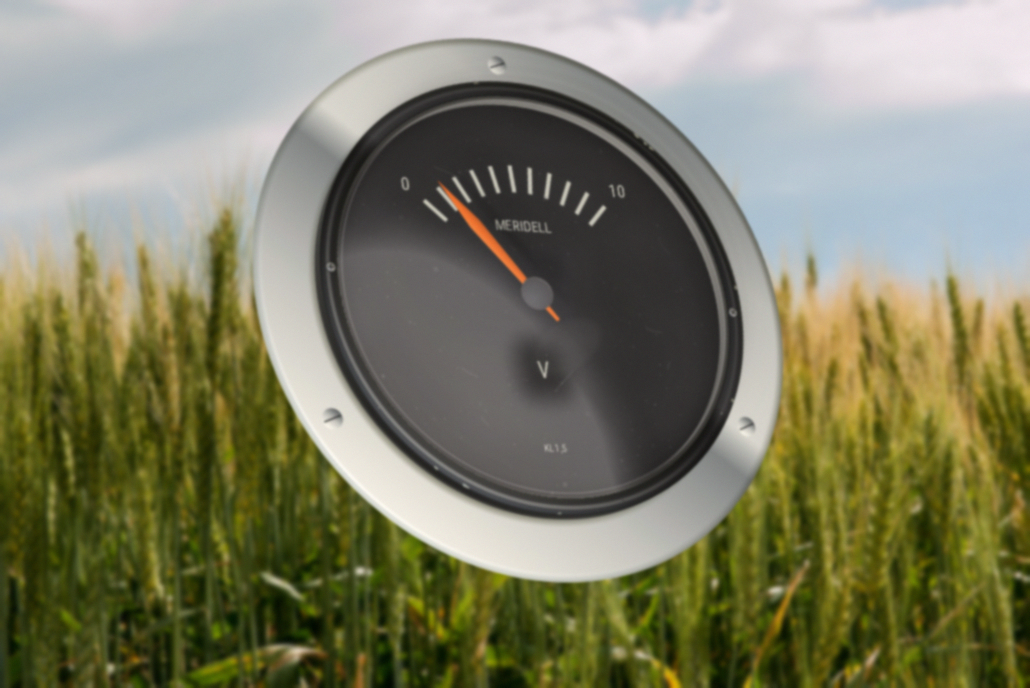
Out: 1 V
